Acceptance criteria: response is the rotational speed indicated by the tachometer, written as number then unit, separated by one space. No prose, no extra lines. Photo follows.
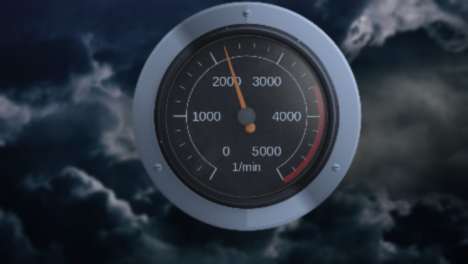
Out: 2200 rpm
